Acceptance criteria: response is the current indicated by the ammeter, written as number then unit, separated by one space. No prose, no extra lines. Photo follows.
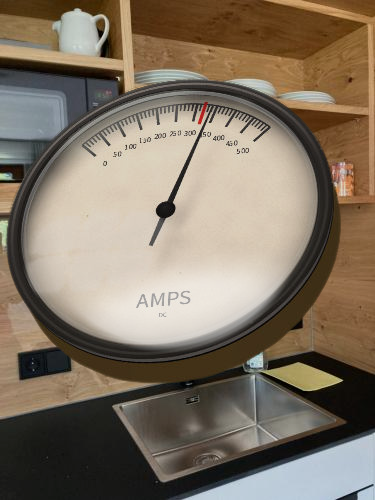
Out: 350 A
